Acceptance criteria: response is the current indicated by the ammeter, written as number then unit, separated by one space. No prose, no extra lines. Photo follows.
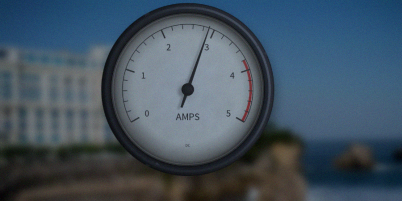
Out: 2.9 A
